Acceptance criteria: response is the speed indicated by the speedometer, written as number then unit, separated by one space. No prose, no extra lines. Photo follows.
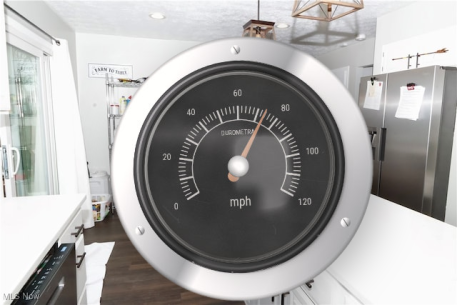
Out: 74 mph
